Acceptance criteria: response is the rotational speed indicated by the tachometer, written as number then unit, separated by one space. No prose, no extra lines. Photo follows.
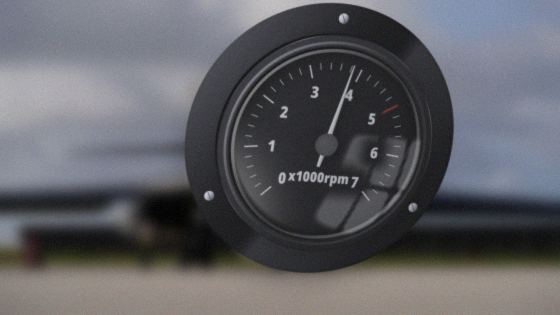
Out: 3800 rpm
